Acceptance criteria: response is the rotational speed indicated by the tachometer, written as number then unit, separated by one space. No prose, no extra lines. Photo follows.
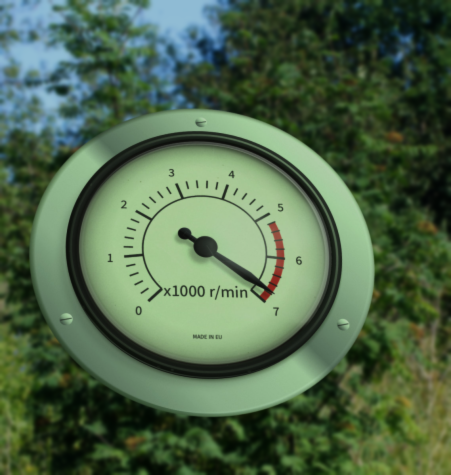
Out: 6800 rpm
